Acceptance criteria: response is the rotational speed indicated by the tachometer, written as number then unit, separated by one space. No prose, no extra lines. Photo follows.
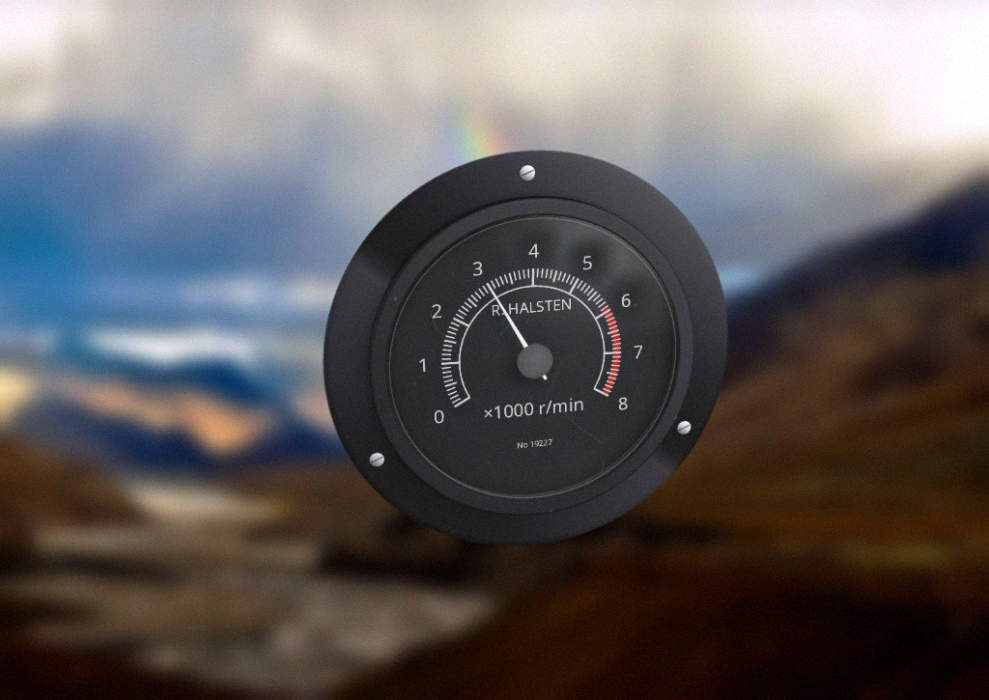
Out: 3000 rpm
